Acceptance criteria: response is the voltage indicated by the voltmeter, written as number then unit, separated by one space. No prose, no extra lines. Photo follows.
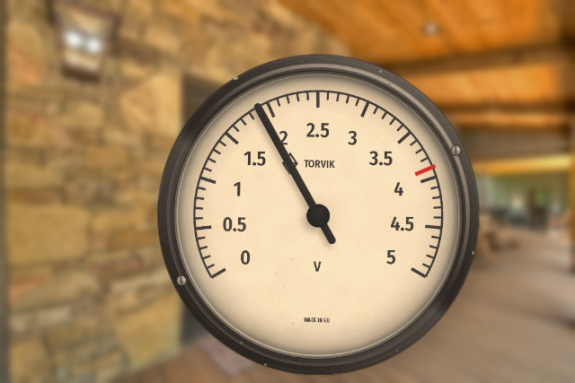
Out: 1.9 V
